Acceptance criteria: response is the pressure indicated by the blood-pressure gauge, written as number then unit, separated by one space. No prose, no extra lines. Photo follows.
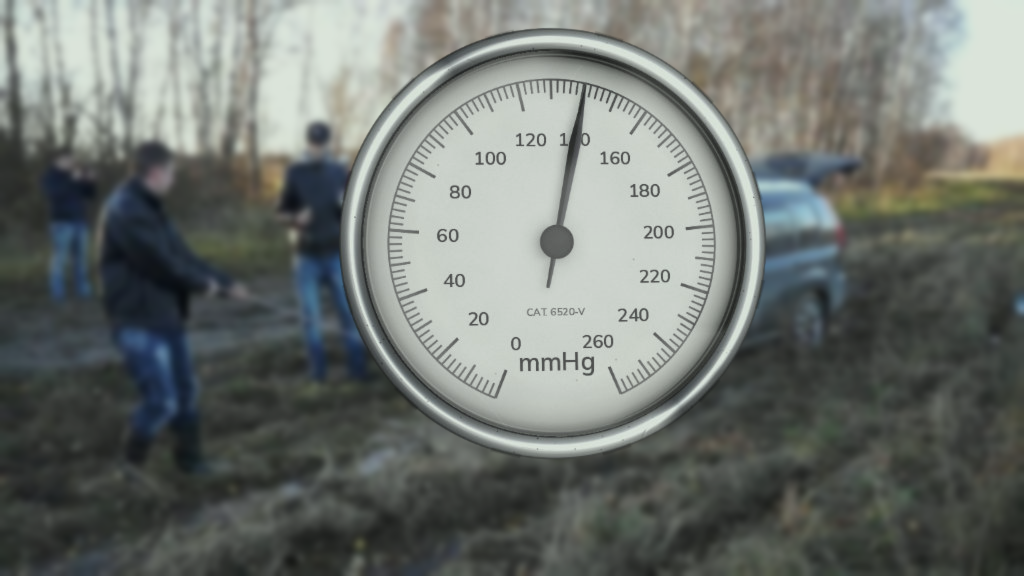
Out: 140 mmHg
